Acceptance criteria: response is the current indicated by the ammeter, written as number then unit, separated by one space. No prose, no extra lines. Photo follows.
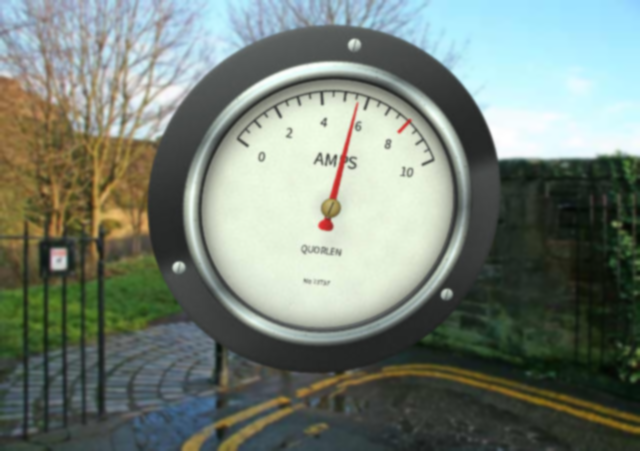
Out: 5.5 A
